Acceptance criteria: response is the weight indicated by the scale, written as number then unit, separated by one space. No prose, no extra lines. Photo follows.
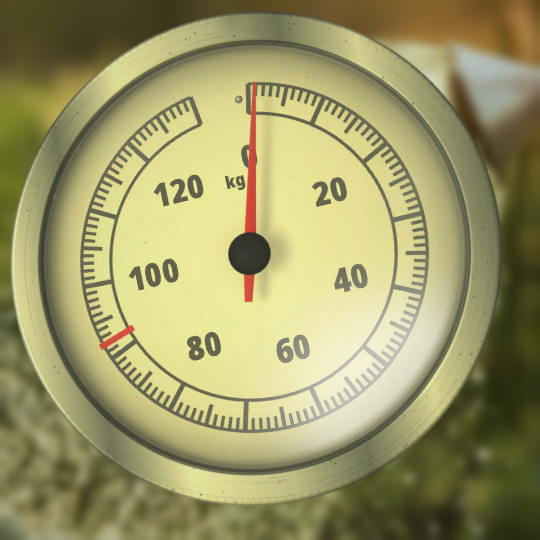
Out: 1 kg
